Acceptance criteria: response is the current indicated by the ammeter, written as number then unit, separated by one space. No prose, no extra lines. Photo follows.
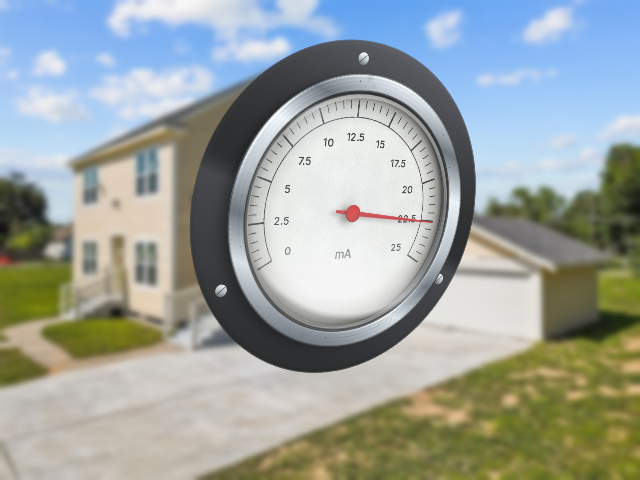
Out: 22.5 mA
